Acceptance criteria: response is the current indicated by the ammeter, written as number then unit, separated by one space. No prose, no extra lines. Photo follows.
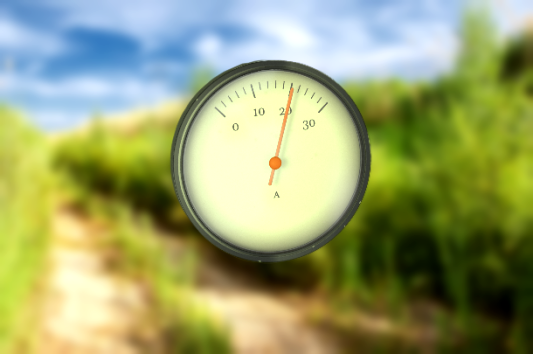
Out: 20 A
